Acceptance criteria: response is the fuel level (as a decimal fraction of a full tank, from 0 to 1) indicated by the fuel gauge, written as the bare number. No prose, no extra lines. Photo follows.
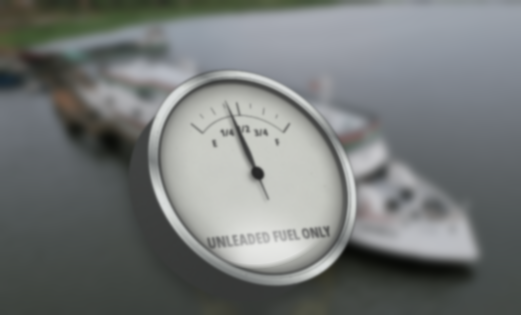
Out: 0.375
